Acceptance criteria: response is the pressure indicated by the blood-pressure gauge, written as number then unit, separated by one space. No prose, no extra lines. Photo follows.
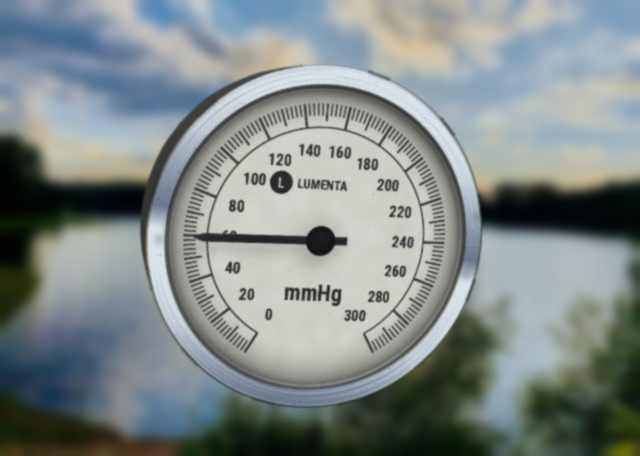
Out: 60 mmHg
